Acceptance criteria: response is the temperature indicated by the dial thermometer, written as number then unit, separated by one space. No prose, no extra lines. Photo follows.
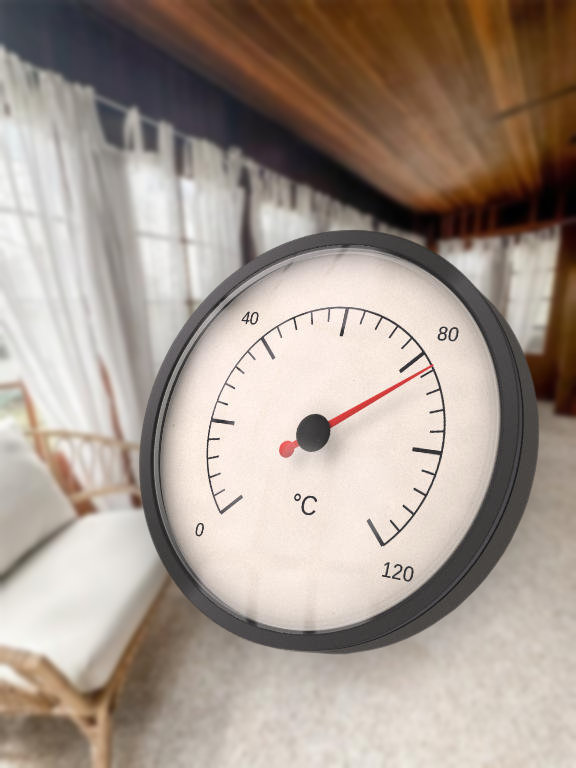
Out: 84 °C
